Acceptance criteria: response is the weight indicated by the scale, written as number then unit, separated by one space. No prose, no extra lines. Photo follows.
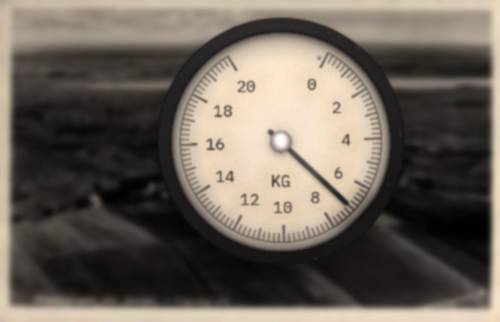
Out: 7 kg
